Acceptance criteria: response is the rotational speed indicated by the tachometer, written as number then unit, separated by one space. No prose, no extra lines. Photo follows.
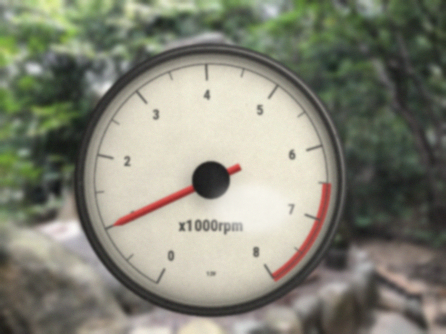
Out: 1000 rpm
